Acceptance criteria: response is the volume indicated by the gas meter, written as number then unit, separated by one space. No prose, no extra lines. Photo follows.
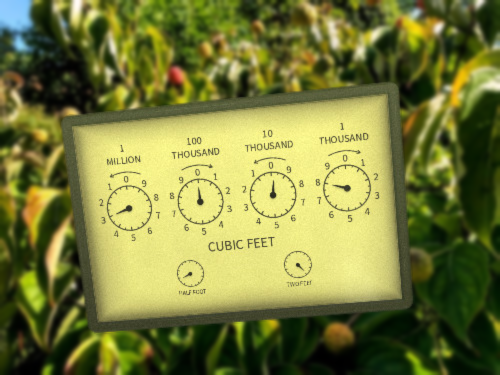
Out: 299800 ft³
